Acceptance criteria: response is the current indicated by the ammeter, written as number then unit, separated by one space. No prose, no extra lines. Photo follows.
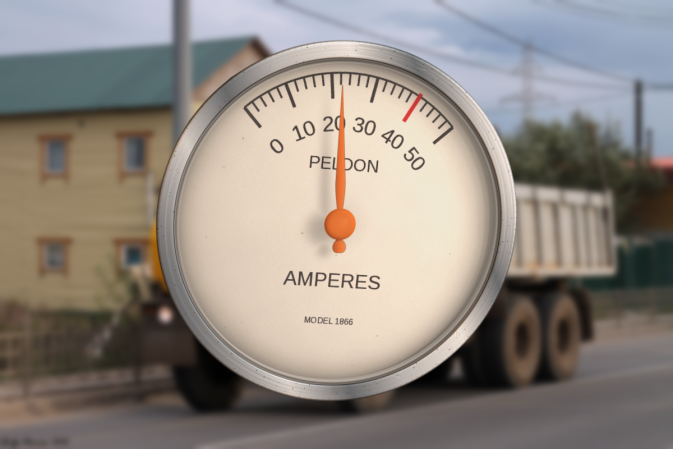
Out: 22 A
